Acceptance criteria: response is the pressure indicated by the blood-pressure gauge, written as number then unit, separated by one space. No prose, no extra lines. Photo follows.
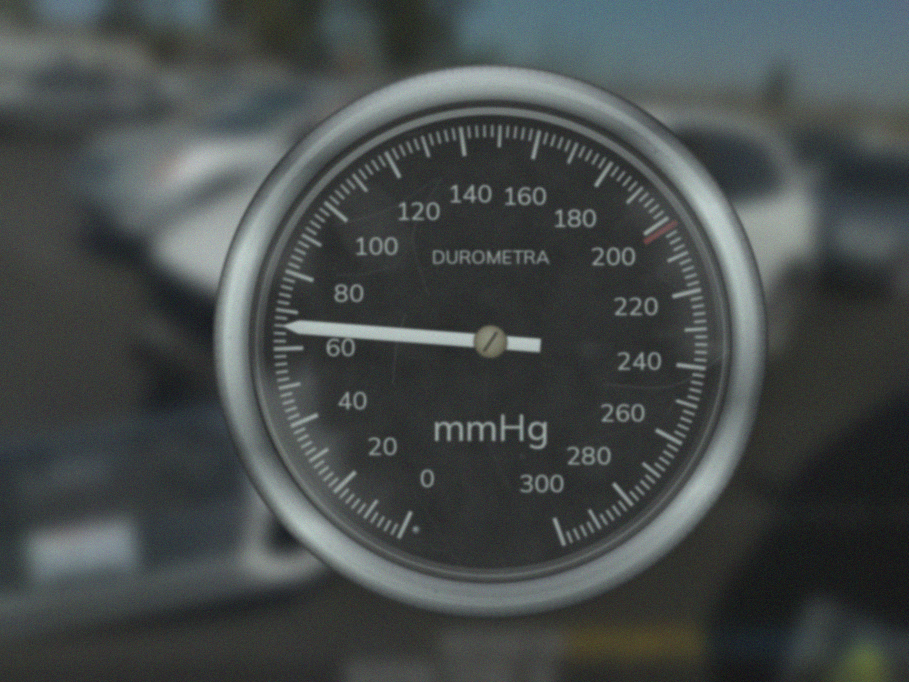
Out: 66 mmHg
